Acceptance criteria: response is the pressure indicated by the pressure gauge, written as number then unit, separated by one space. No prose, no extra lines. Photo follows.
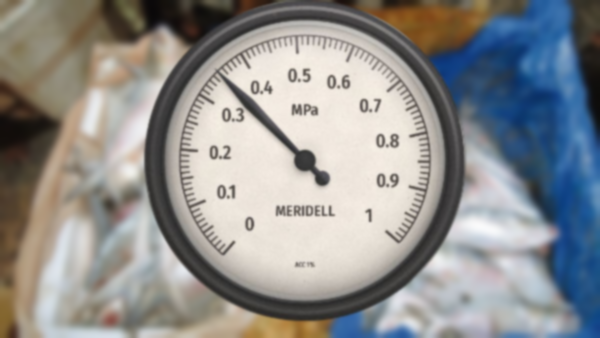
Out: 0.35 MPa
